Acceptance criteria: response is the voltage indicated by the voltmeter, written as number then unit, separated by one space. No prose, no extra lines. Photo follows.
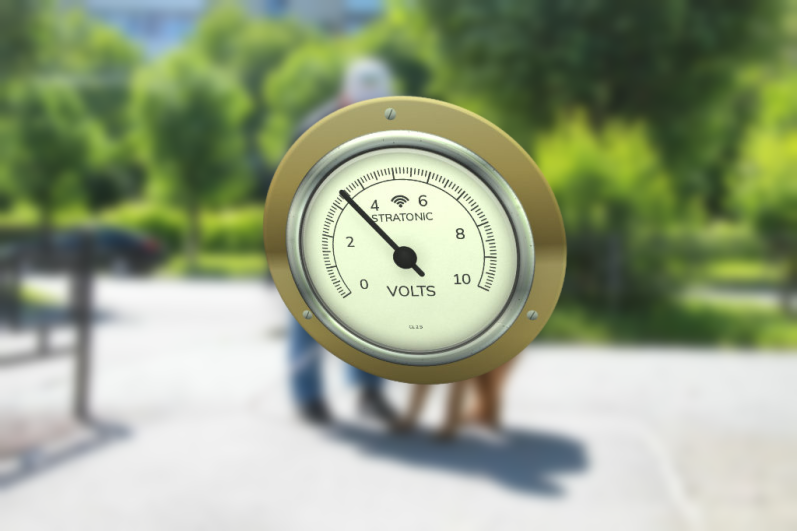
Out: 3.5 V
